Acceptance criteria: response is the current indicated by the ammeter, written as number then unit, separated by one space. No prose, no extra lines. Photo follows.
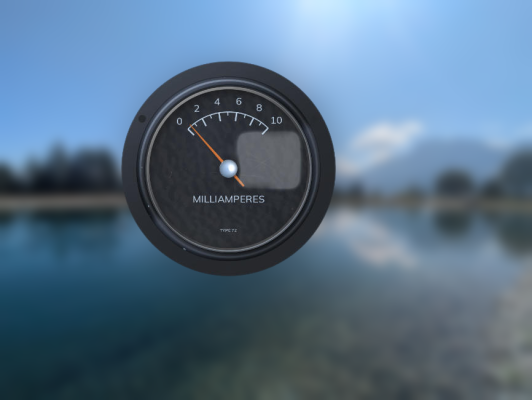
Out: 0.5 mA
